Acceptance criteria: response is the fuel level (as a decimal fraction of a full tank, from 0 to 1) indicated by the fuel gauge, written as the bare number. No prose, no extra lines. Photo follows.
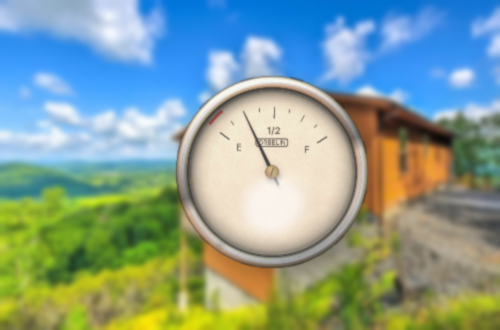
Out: 0.25
